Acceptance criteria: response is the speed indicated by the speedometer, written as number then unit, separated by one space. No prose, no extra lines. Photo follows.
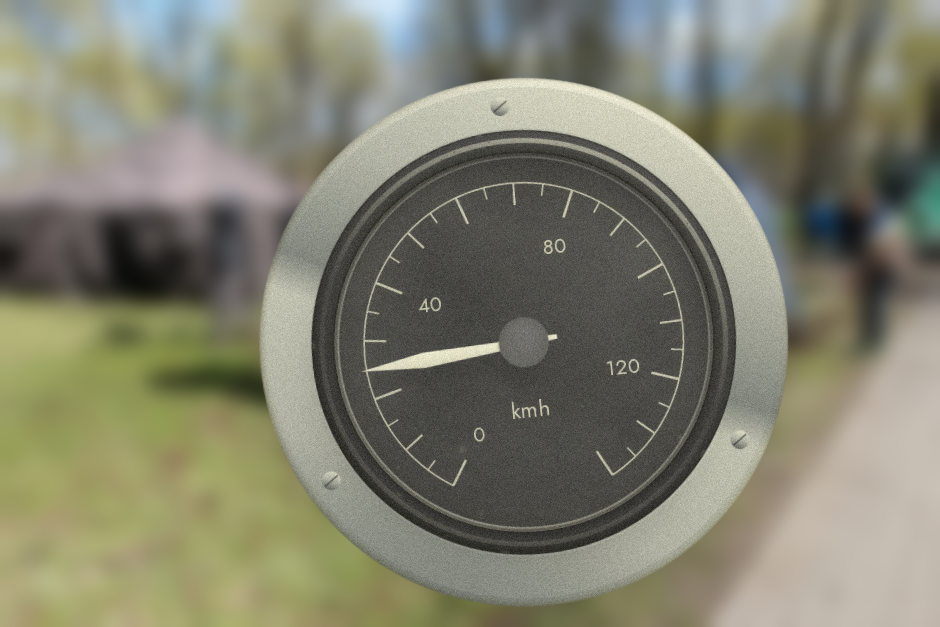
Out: 25 km/h
